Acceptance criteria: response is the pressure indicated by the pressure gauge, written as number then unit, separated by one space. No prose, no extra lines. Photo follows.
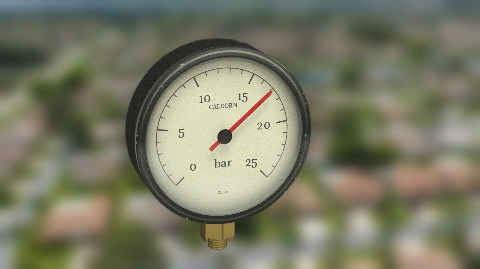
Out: 17 bar
